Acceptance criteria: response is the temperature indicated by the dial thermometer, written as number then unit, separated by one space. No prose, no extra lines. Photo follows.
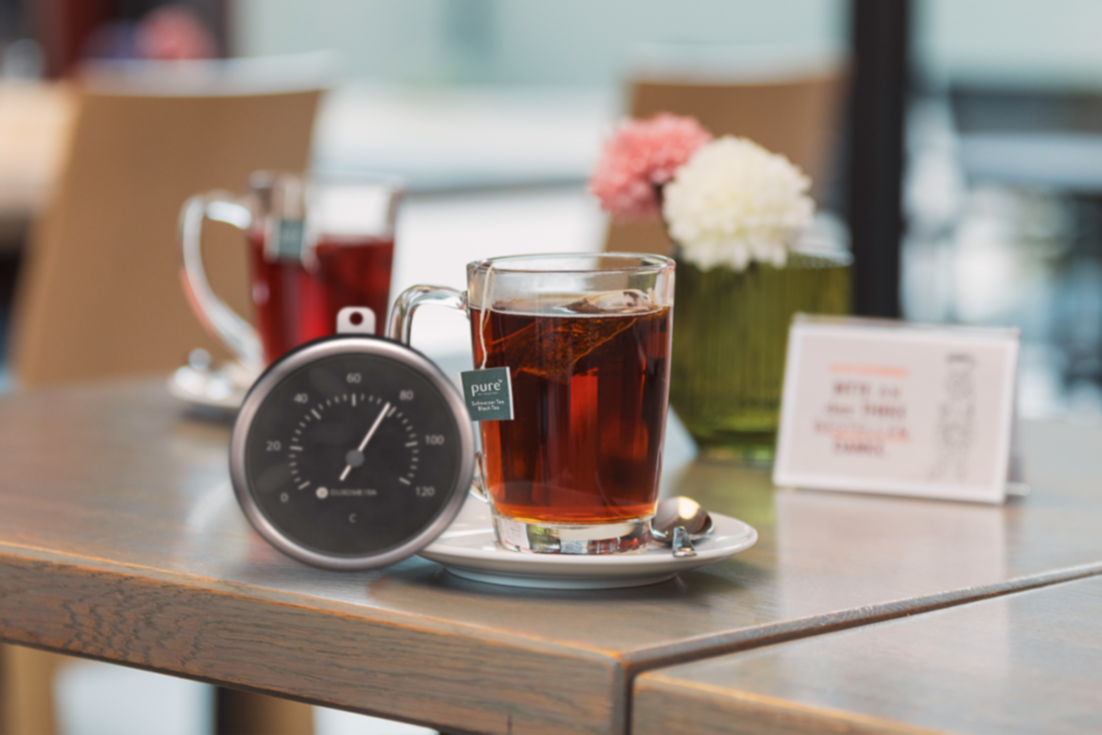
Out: 76 °C
